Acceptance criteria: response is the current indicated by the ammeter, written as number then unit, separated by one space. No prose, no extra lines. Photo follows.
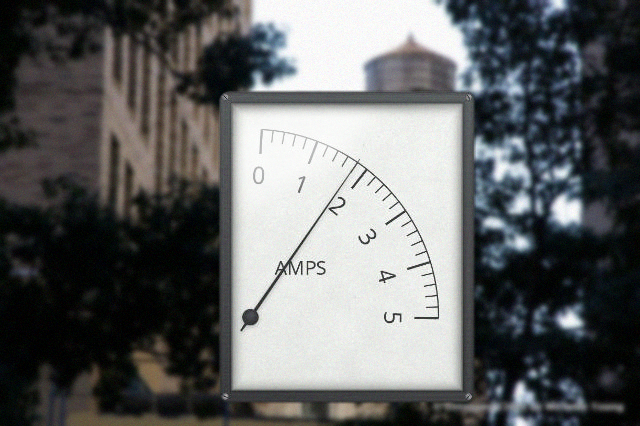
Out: 1.8 A
